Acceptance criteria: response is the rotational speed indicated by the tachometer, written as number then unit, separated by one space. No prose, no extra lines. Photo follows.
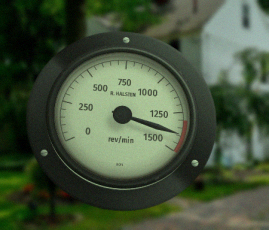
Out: 1400 rpm
